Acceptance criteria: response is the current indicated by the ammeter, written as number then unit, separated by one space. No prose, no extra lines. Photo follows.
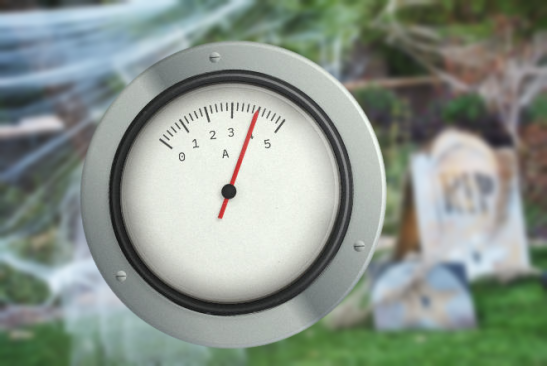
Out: 4 A
